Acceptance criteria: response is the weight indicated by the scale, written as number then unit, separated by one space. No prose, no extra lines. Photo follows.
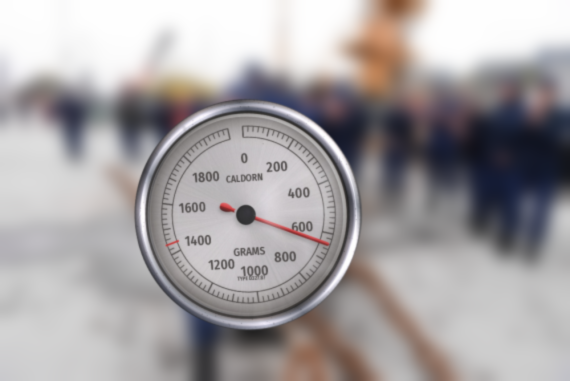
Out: 640 g
